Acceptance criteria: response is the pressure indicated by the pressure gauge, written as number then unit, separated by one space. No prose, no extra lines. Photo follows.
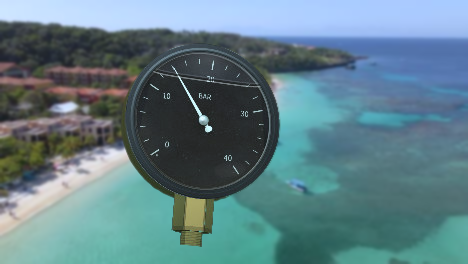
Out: 14 bar
